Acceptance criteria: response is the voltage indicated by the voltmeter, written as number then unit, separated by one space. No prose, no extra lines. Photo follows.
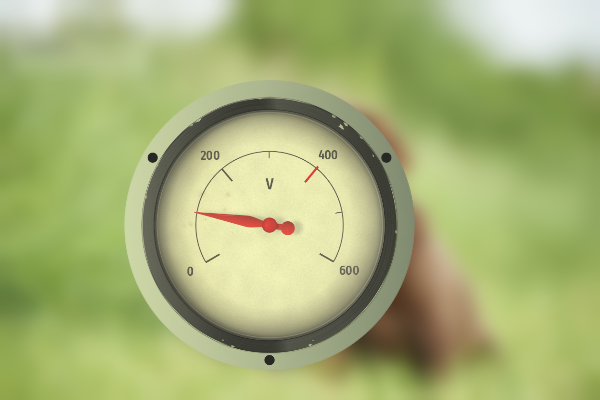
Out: 100 V
